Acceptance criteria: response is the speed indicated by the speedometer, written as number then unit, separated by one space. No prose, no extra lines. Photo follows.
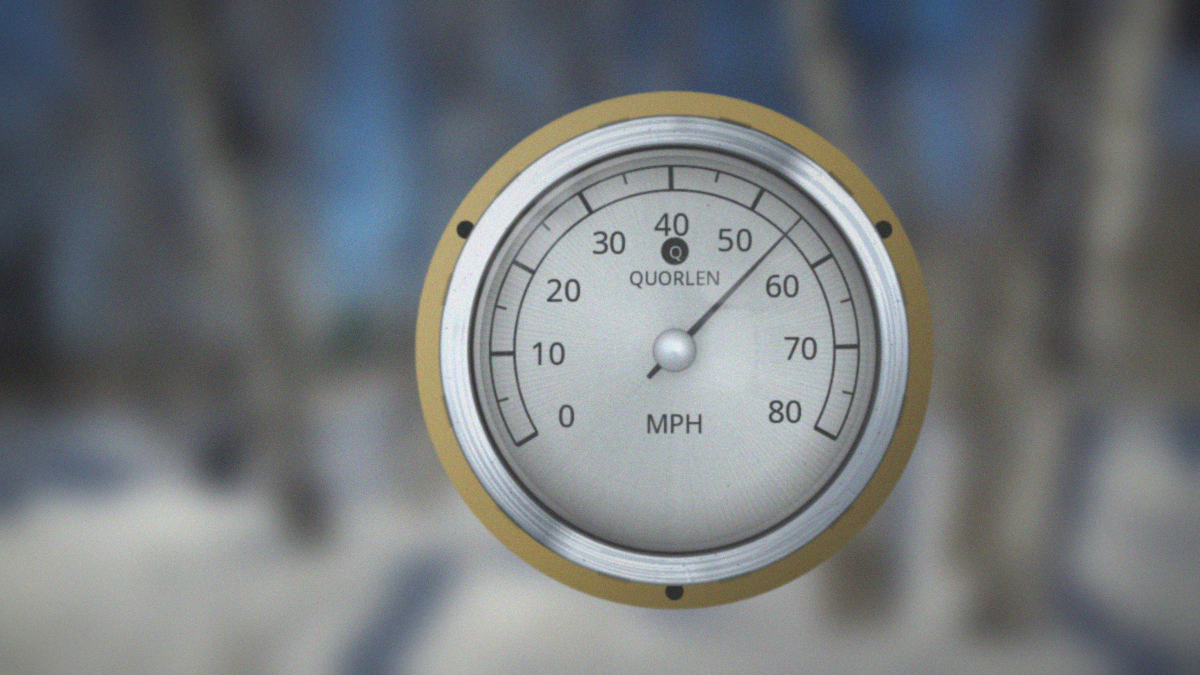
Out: 55 mph
